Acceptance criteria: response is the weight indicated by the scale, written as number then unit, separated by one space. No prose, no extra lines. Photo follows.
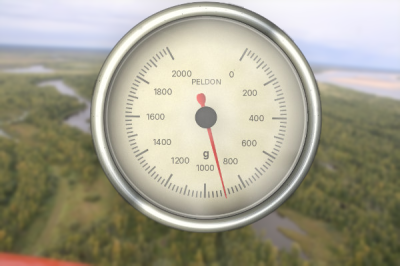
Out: 900 g
